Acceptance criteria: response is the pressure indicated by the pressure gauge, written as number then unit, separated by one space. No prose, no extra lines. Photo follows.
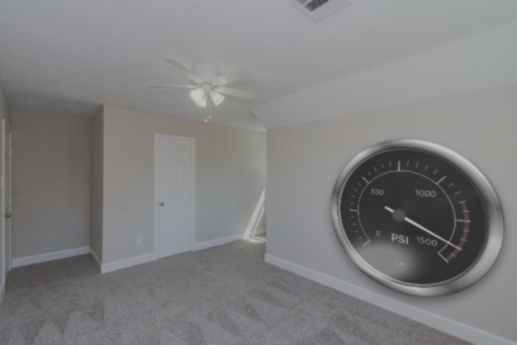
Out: 1400 psi
